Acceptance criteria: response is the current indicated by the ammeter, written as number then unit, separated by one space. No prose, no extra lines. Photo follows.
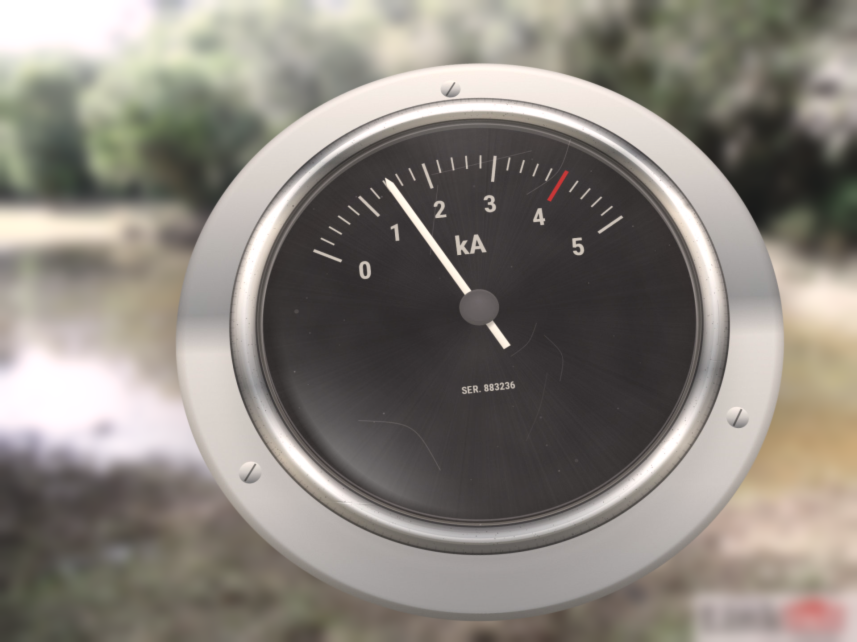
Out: 1.4 kA
